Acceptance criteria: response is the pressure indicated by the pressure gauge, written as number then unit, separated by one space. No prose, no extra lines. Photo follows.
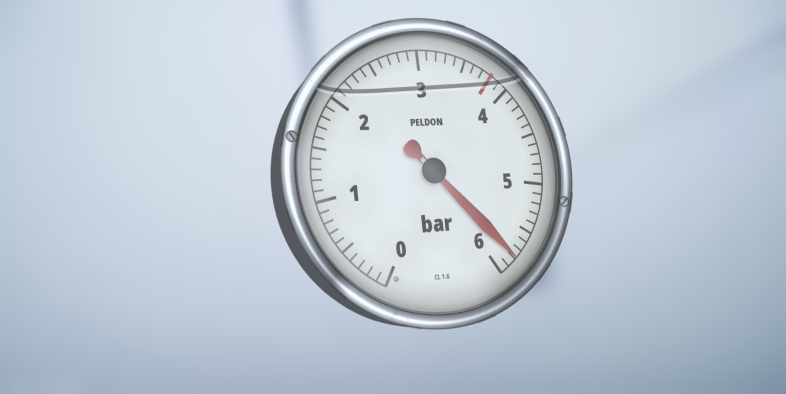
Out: 5.8 bar
